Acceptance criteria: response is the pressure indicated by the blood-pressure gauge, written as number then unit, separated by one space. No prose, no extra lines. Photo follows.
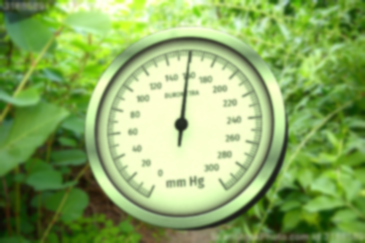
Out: 160 mmHg
